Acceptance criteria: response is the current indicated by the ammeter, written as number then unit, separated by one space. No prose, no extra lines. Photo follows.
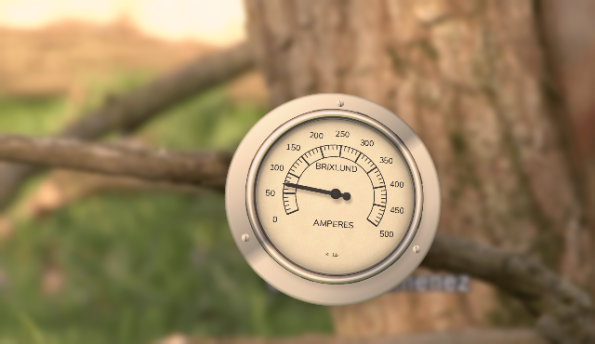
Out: 70 A
